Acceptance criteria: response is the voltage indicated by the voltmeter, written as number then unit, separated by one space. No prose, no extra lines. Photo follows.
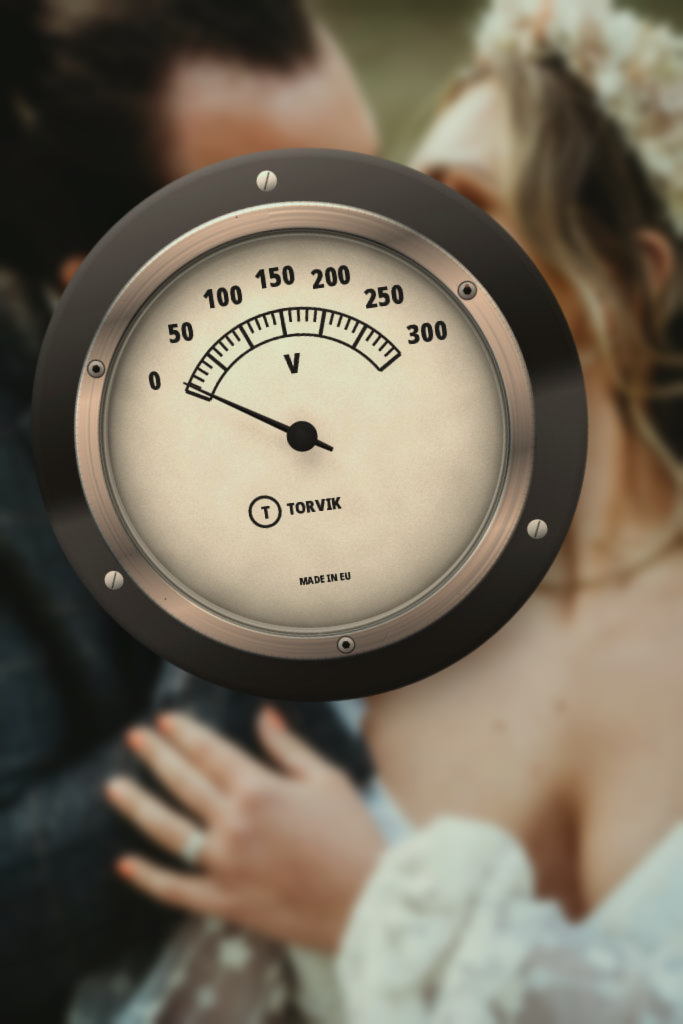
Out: 10 V
